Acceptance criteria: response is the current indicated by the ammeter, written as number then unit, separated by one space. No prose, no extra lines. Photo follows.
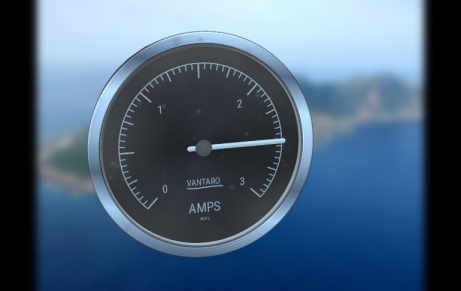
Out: 2.5 A
